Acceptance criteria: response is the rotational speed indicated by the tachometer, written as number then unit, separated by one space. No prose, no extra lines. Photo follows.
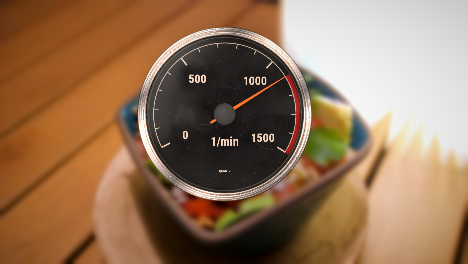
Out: 1100 rpm
